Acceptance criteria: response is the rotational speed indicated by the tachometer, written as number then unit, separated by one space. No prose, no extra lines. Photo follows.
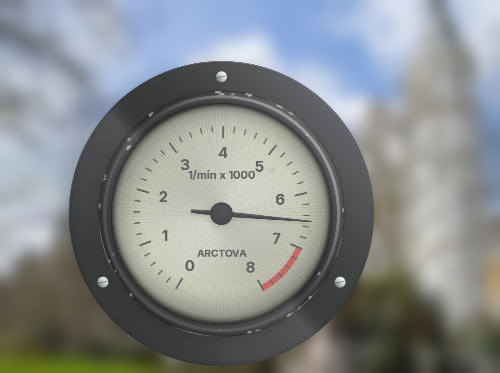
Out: 6500 rpm
